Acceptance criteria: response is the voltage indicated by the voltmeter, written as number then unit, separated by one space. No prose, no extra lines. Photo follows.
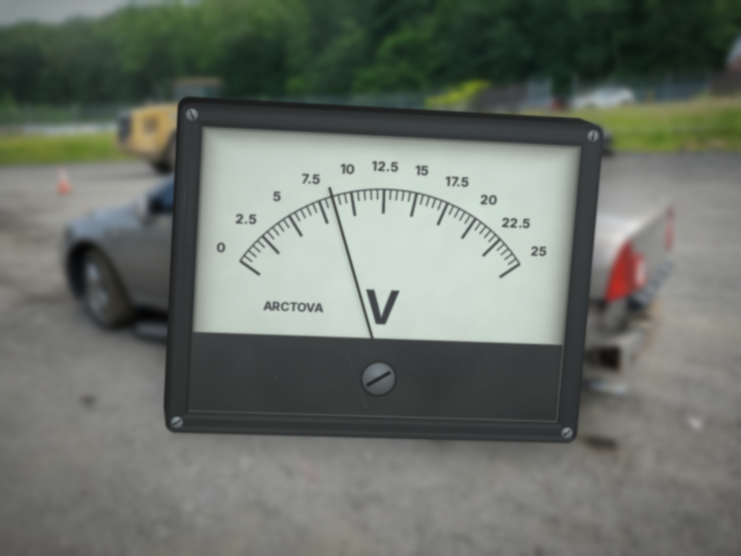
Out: 8.5 V
